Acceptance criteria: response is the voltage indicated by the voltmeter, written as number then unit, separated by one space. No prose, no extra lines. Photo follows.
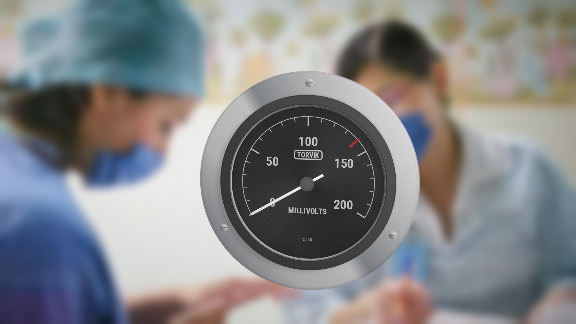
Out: 0 mV
